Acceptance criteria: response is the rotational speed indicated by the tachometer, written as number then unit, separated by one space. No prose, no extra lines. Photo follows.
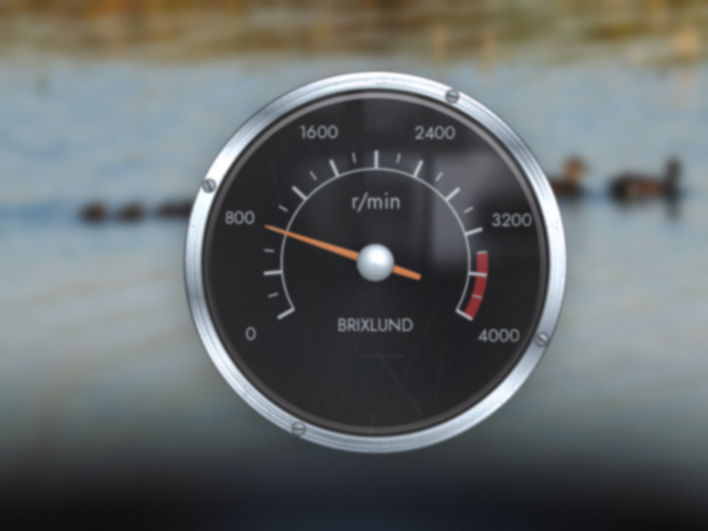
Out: 800 rpm
